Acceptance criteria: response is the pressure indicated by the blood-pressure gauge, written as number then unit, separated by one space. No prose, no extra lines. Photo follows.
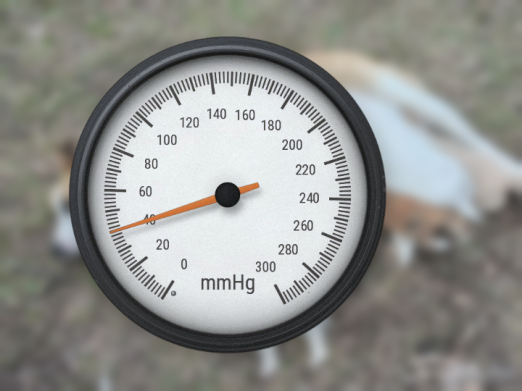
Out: 40 mmHg
